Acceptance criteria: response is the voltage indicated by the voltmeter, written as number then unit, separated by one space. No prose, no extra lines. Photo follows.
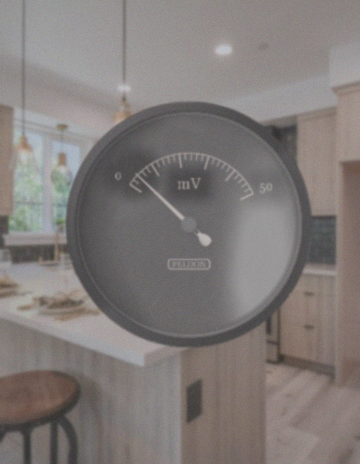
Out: 4 mV
